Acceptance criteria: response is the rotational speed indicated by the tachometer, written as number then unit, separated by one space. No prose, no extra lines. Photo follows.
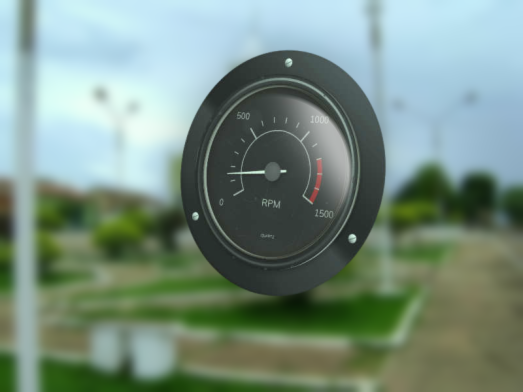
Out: 150 rpm
